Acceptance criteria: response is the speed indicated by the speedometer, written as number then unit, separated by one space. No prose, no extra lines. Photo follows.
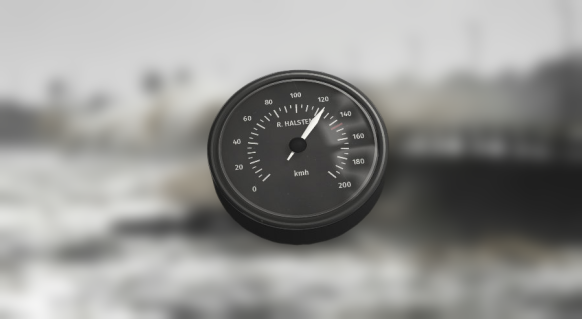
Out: 125 km/h
